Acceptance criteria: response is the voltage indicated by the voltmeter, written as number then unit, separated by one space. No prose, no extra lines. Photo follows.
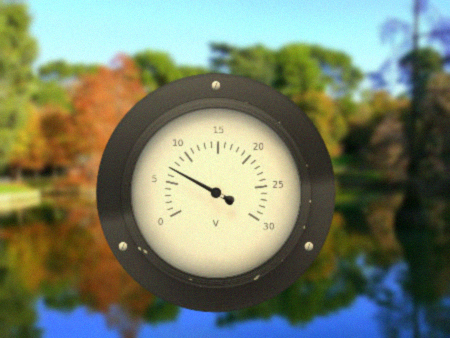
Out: 7 V
